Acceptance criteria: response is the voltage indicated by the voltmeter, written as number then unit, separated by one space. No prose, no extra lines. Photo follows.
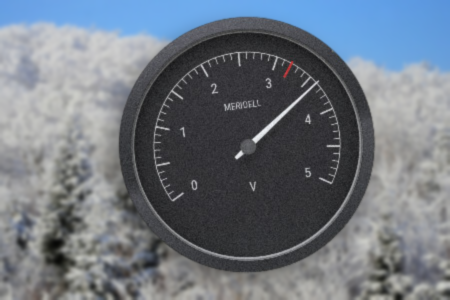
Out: 3.6 V
